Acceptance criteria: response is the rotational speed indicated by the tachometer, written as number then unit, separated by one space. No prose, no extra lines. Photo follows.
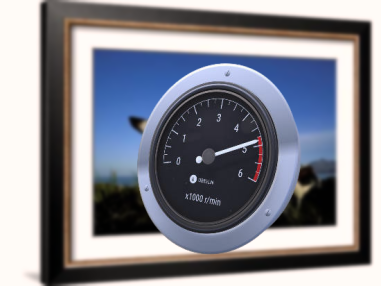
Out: 4875 rpm
